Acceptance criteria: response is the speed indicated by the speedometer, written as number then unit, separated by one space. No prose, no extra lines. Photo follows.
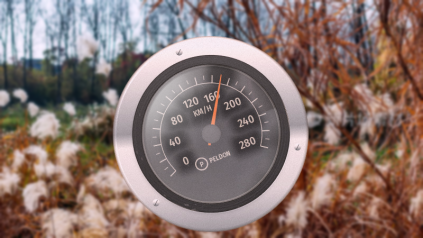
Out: 170 km/h
